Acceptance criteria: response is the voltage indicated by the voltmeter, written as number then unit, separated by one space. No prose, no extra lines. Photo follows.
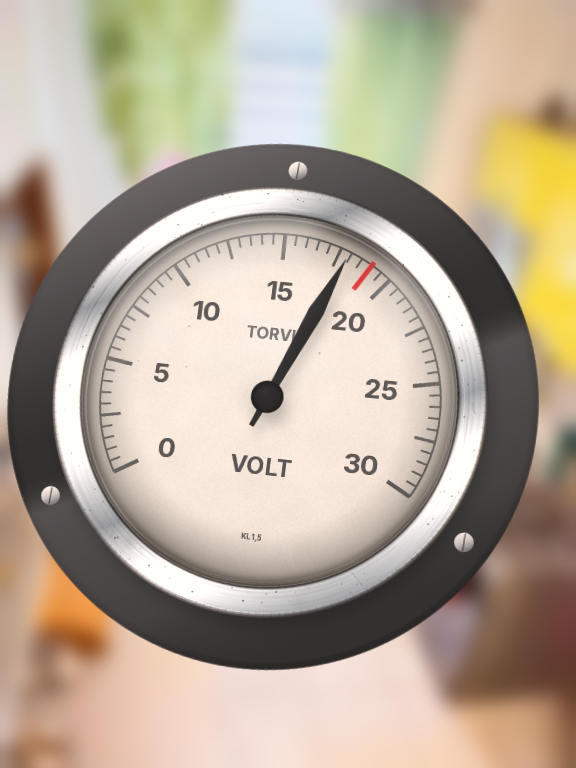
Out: 18 V
